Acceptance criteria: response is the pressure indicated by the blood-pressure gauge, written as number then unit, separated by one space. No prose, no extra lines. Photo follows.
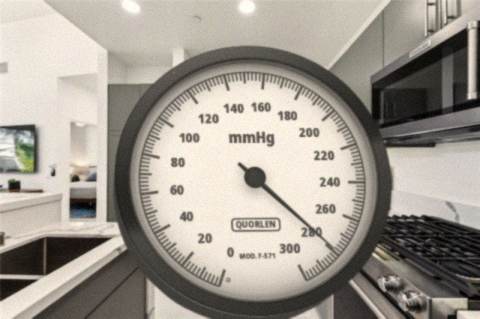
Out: 280 mmHg
